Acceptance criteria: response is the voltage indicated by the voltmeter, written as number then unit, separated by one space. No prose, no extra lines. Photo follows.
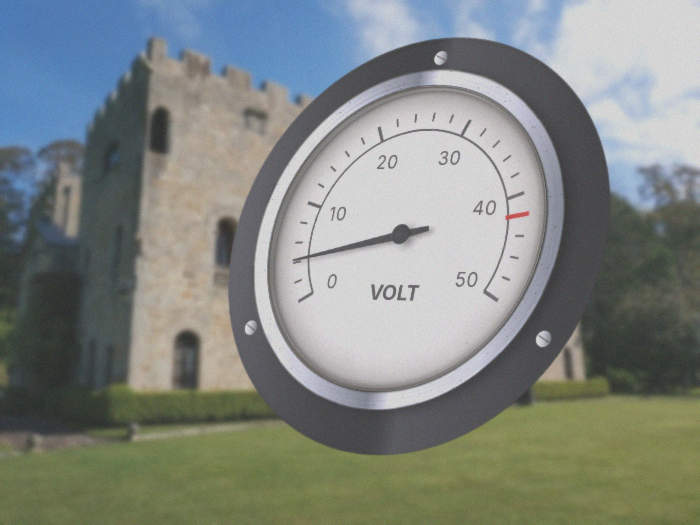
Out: 4 V
